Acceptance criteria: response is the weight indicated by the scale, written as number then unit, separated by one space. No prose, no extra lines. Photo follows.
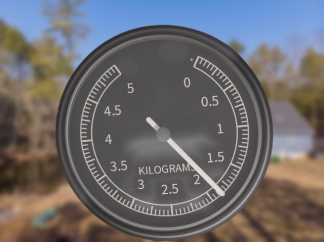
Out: 1.85 kg
